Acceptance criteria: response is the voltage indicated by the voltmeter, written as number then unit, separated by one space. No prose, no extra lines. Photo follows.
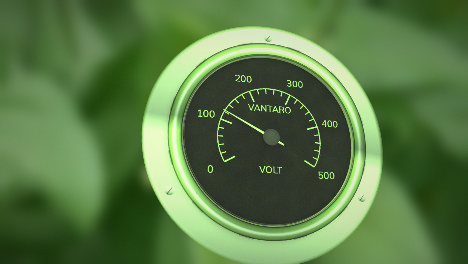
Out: 120 V
